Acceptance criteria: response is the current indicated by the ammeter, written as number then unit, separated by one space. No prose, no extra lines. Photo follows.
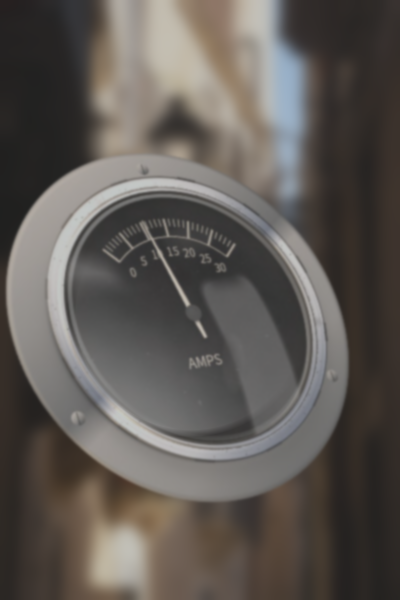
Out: 10 A
